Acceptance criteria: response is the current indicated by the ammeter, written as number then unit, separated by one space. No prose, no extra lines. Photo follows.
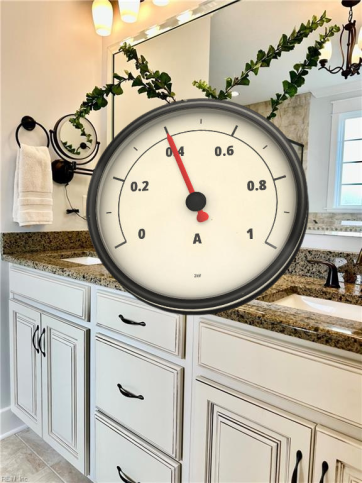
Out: 0.4 A
